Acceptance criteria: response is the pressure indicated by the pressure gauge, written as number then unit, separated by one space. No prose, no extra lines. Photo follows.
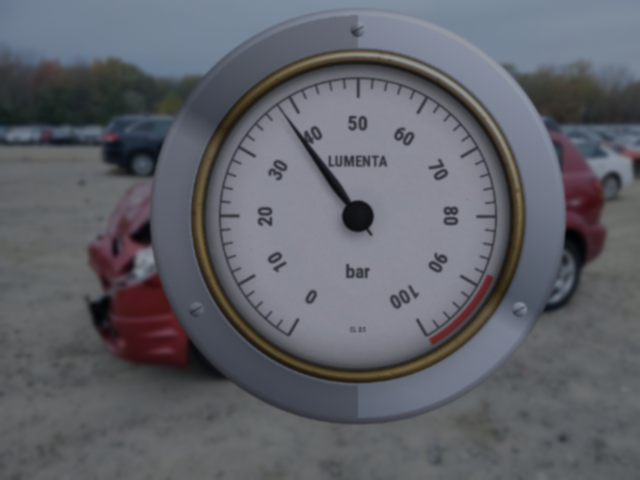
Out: 38 bar
